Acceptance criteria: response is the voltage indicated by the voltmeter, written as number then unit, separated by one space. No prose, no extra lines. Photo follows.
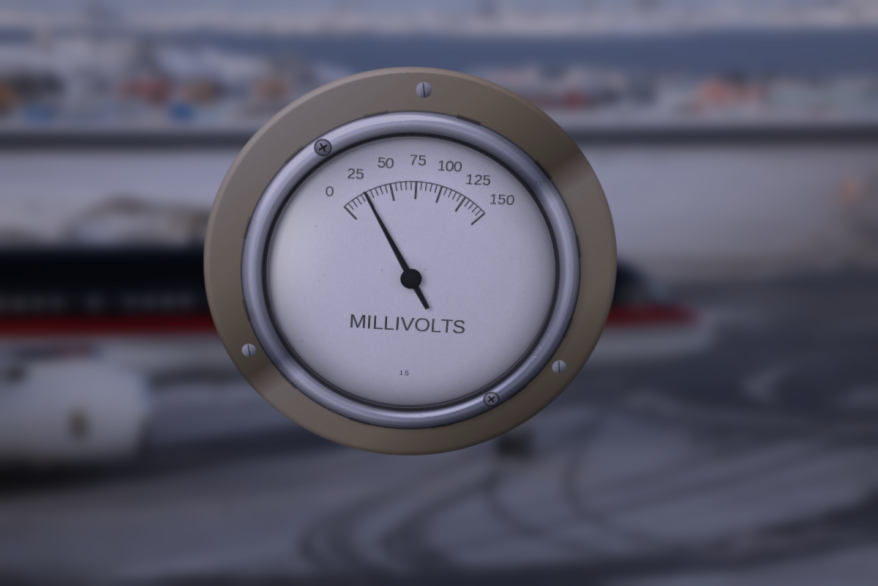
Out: 25 mV
